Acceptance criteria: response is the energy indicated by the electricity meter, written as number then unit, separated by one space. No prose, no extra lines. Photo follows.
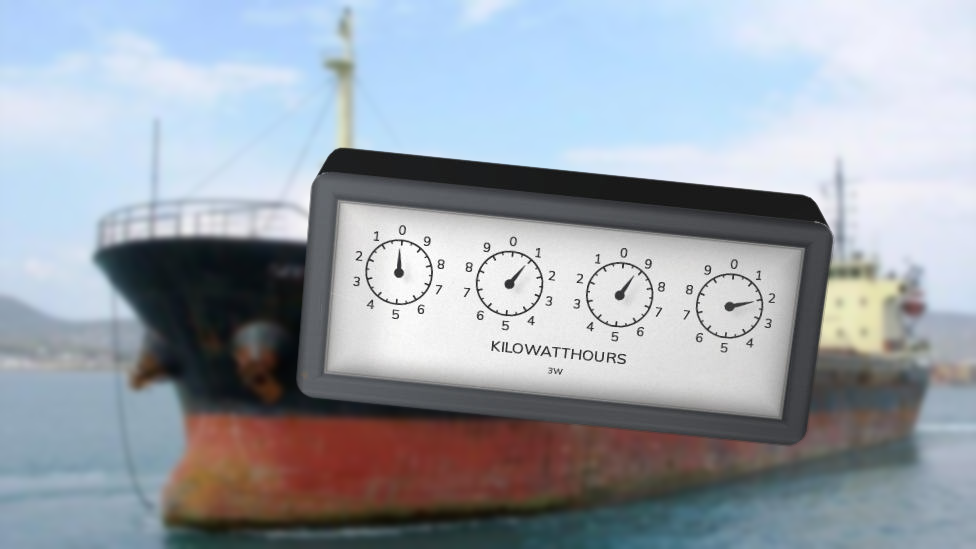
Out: 92 kWh
